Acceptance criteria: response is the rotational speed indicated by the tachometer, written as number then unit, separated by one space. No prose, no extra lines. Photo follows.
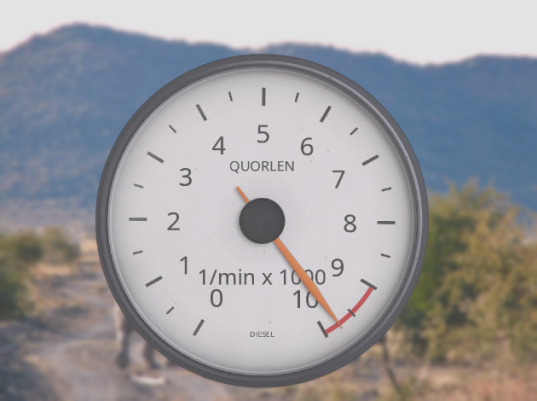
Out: 9750 rpm
